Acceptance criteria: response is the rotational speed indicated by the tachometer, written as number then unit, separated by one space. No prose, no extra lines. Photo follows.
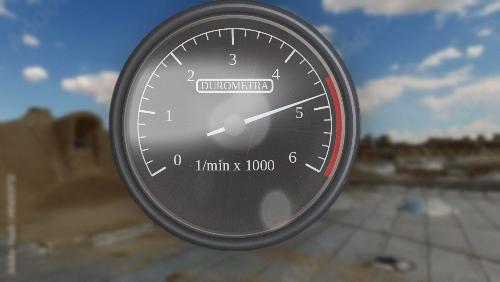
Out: 4800 rpm
